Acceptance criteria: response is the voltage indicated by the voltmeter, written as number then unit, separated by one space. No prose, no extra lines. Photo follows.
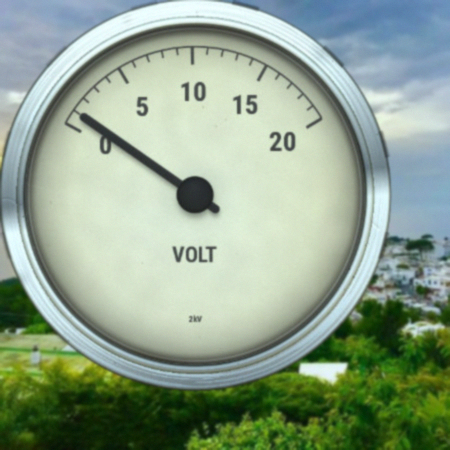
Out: 1 V
